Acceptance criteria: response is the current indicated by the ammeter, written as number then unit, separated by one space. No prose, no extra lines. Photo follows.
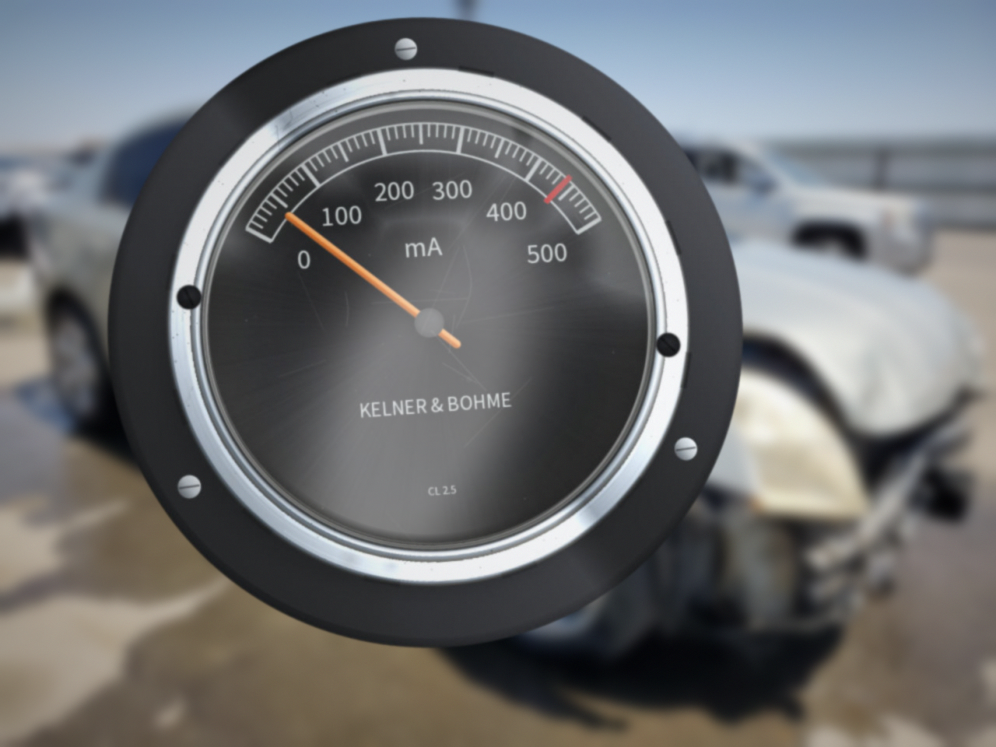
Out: 40 mA
